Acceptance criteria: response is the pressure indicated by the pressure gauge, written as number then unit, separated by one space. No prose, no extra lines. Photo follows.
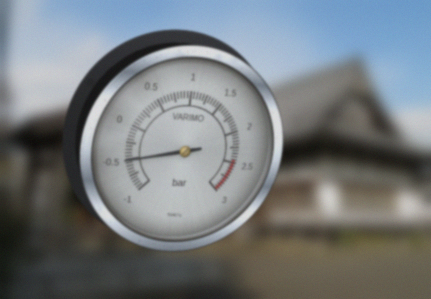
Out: -0.5 bar
